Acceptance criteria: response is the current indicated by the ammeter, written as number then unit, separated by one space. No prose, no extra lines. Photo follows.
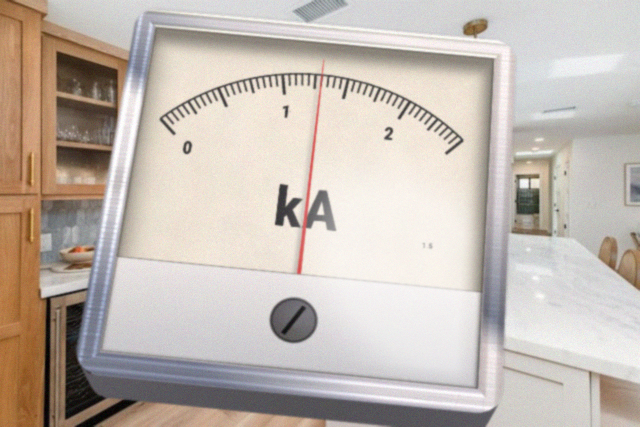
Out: 1.3 kA
